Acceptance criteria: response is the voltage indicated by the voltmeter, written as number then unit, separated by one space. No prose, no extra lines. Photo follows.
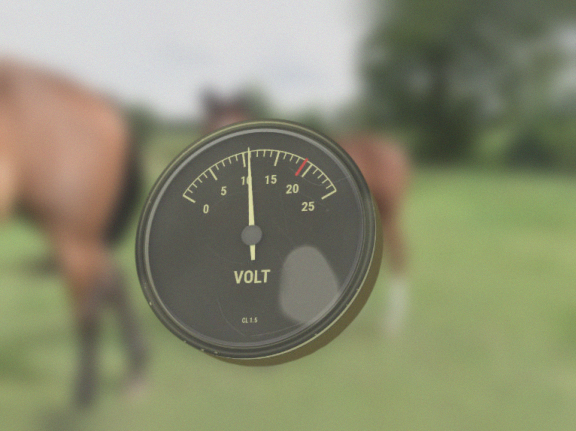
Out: 11 V
